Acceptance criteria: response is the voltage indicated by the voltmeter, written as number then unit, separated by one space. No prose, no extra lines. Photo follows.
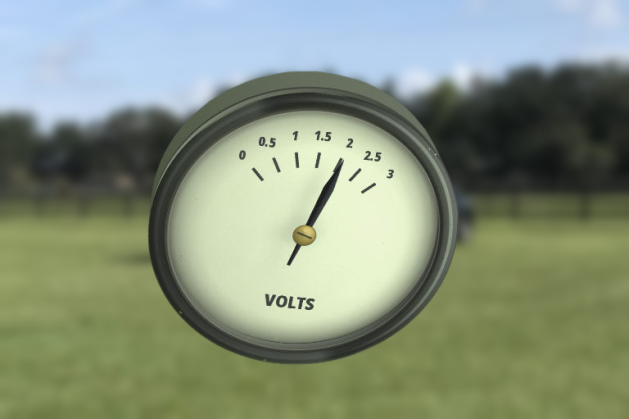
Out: 2 V
